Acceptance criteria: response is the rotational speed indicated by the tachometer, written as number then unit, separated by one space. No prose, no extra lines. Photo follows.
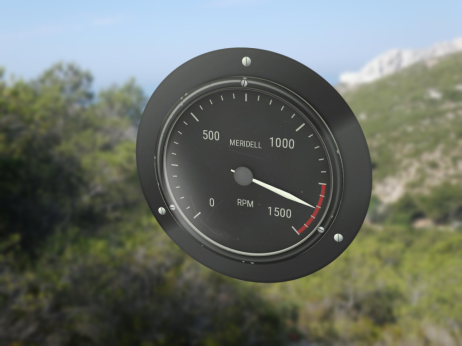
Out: 1350 rpm
